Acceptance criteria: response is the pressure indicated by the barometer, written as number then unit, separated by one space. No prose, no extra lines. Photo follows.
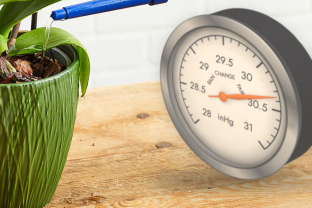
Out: 30.35 inHg
